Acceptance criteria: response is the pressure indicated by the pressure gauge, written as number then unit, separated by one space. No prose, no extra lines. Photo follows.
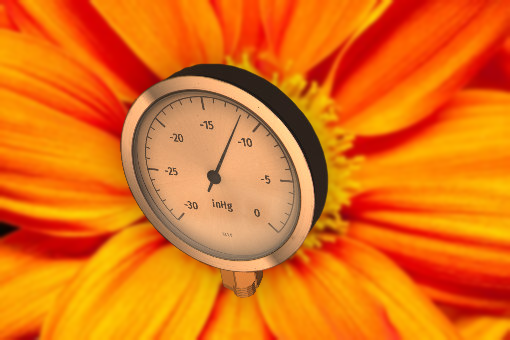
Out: -11.5 inHg
